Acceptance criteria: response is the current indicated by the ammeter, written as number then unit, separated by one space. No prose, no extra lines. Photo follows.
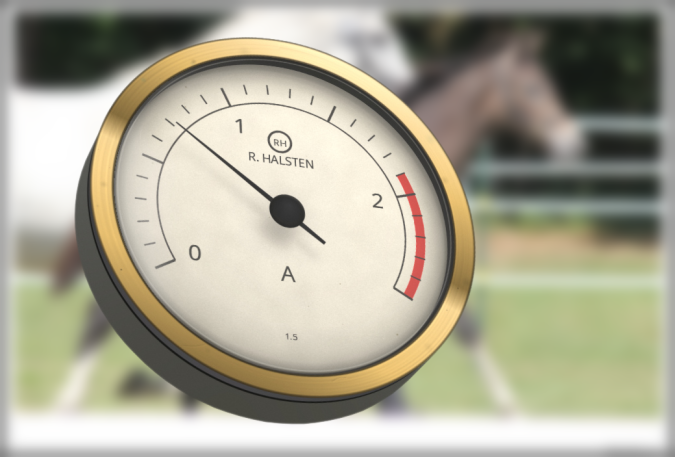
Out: 0.7 A
